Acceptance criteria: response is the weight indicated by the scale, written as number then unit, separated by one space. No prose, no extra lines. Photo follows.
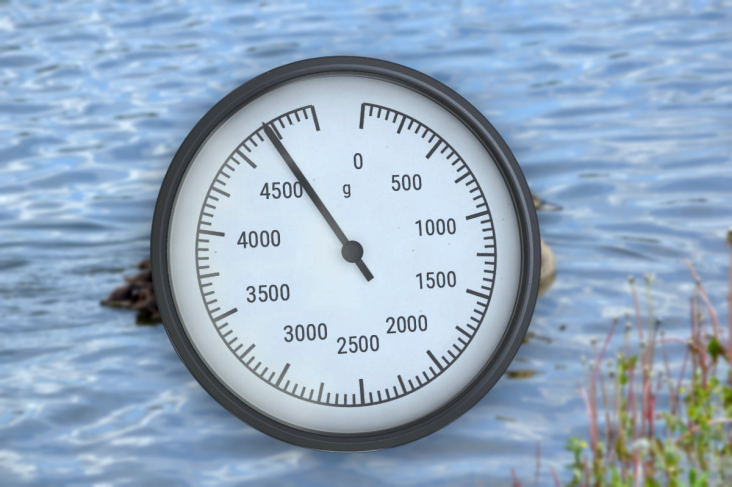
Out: 4700 g
